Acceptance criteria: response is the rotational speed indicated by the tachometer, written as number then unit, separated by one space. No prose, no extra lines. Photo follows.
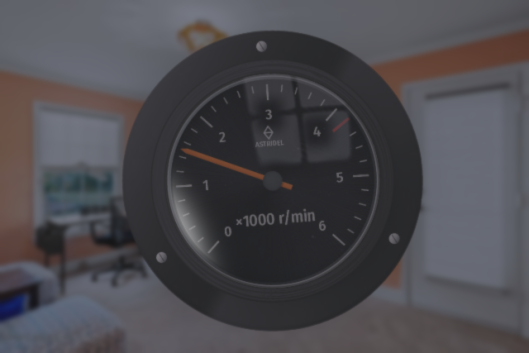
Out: 1500 rpm
